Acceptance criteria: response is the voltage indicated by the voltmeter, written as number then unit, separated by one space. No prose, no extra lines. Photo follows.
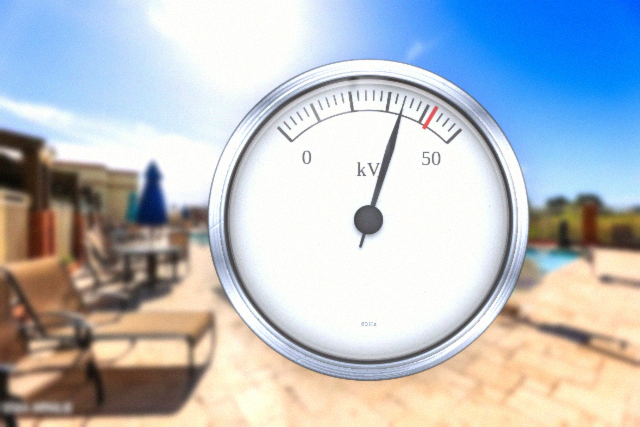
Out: 34 kV
